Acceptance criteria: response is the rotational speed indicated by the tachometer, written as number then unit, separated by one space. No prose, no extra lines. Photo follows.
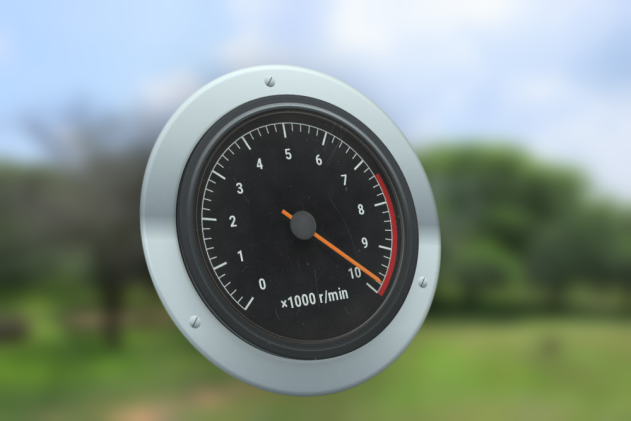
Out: 9800 rpm
